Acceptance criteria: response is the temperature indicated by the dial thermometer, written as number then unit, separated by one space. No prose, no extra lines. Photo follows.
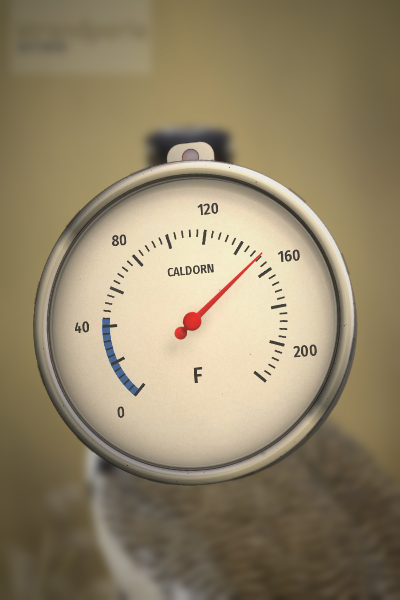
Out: 152 °F
